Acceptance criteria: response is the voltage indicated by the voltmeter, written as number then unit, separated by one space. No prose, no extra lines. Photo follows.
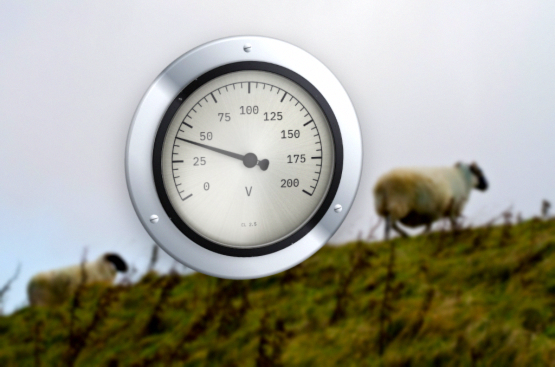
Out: 40 V
